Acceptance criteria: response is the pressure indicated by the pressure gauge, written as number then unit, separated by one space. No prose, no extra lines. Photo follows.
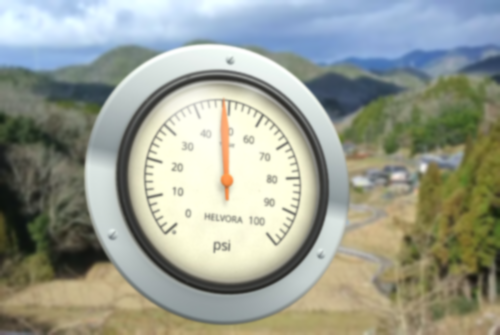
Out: 48 psi
